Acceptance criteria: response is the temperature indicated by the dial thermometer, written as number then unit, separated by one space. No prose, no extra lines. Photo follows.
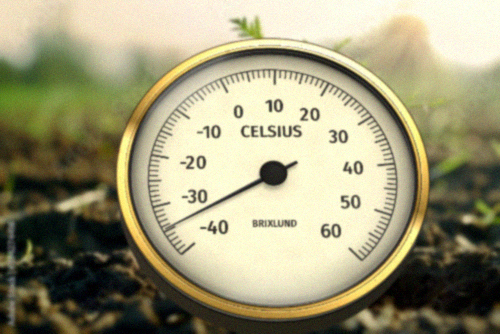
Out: -35 °C
